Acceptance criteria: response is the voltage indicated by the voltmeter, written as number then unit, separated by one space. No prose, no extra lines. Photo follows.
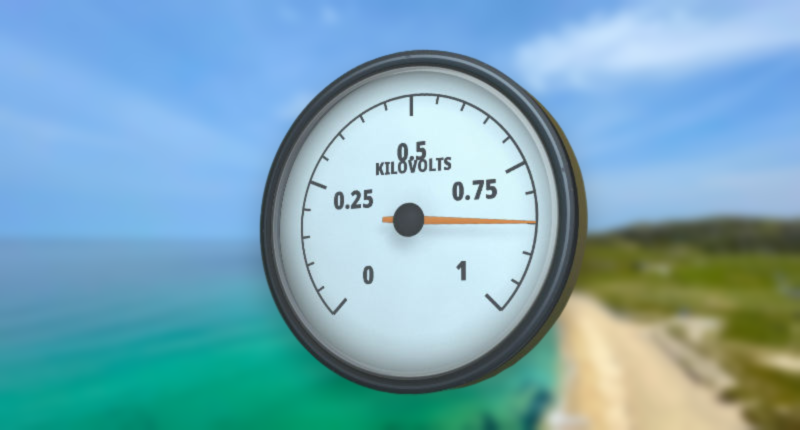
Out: 0.85 kV
